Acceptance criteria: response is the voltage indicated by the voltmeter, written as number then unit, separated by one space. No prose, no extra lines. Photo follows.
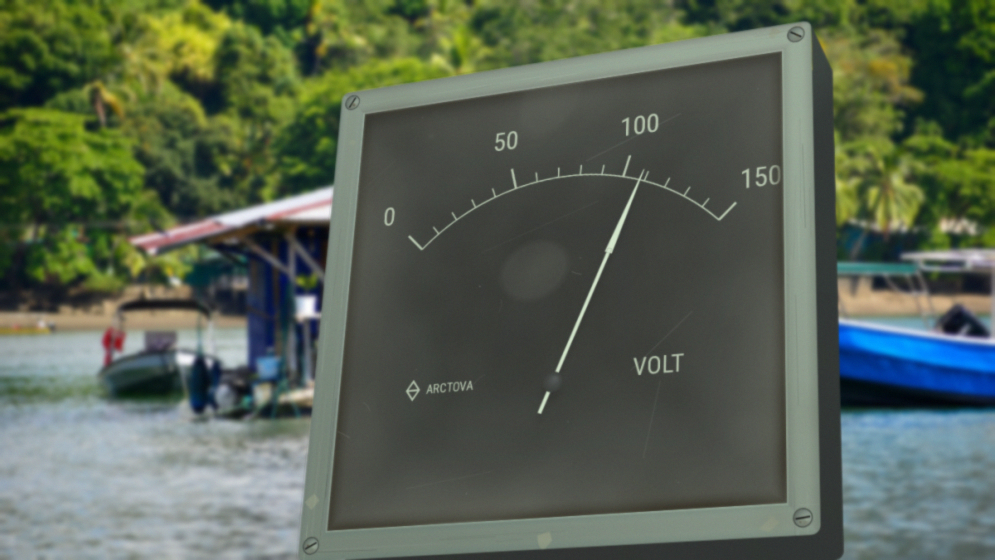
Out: 110 V
